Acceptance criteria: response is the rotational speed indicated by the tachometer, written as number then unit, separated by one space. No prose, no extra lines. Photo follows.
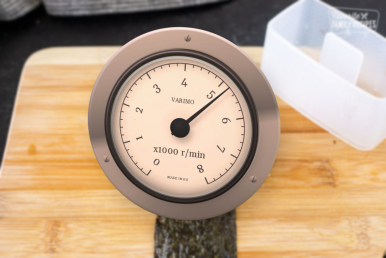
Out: 5200 rpm
